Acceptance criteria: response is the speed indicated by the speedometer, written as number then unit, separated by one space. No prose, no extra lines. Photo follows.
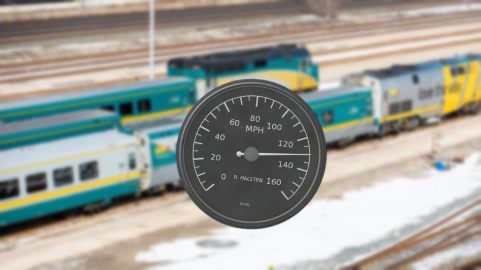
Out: 130 mph
